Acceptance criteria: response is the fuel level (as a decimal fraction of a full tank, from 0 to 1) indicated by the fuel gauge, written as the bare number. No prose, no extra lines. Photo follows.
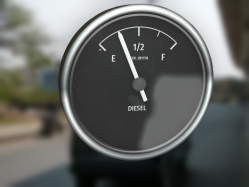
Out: 0.25
